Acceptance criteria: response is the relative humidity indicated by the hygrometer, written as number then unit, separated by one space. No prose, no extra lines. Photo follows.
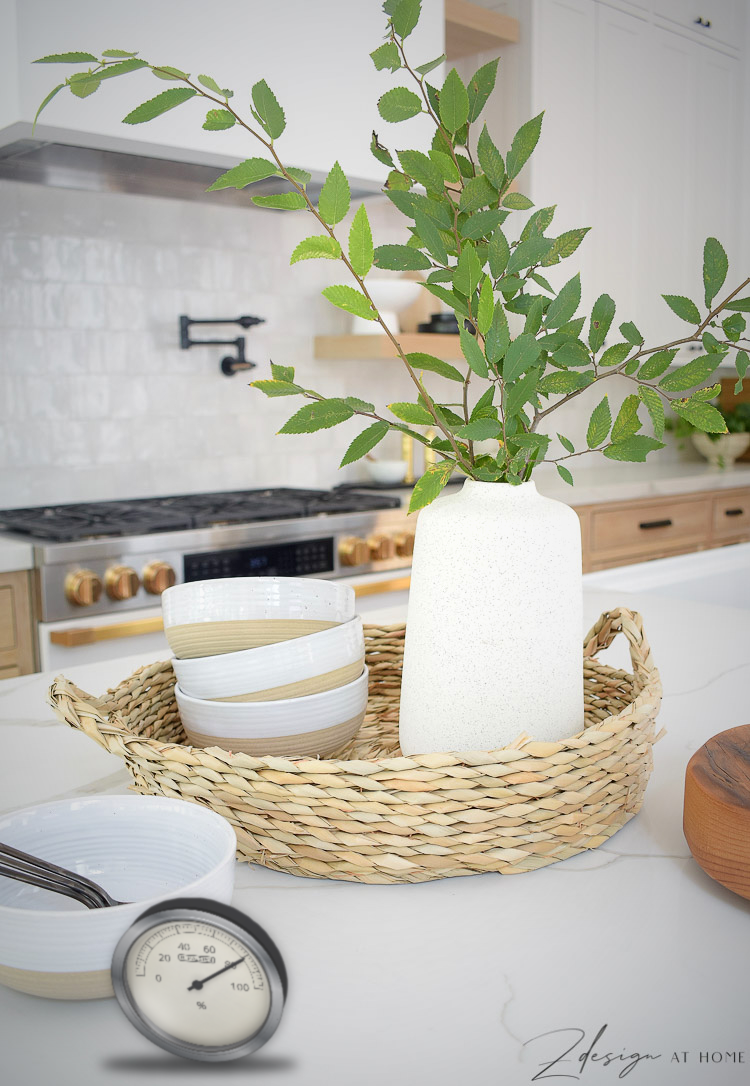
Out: 80 %
